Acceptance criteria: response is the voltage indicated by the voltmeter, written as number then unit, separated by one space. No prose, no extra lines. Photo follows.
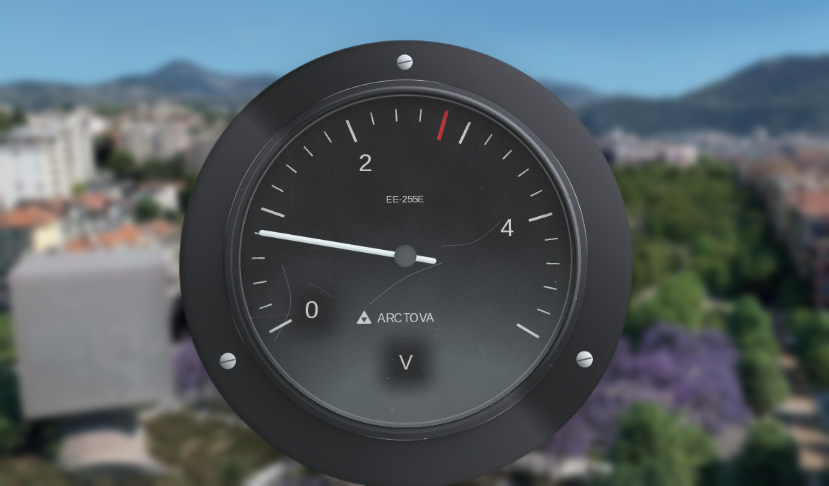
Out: 0.8 V
